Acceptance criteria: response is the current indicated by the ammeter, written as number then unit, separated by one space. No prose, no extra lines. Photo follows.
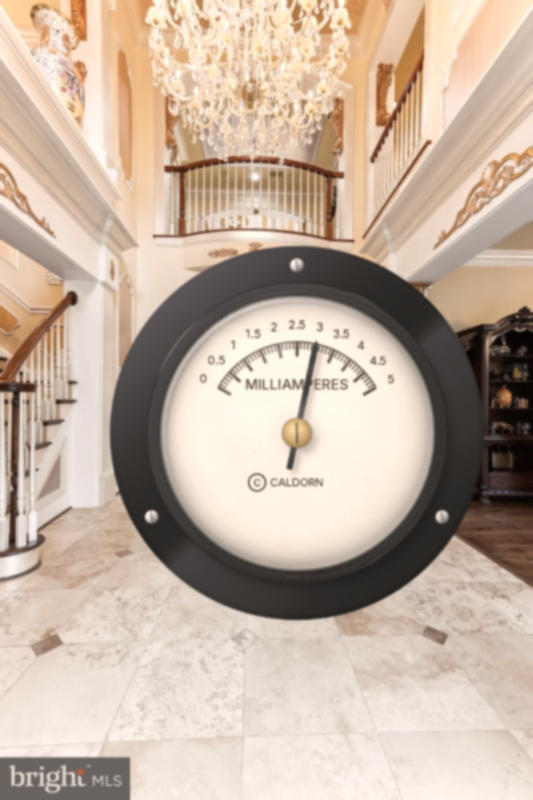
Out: 3 mA
